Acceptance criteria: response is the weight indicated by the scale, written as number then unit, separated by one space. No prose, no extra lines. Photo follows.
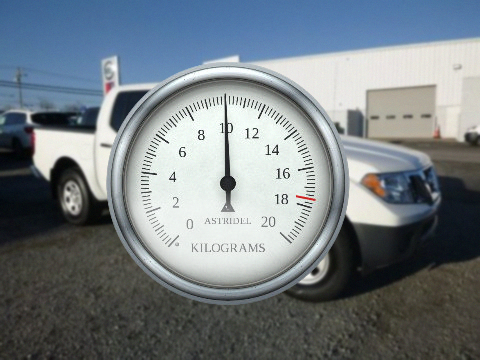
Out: 10 kg
